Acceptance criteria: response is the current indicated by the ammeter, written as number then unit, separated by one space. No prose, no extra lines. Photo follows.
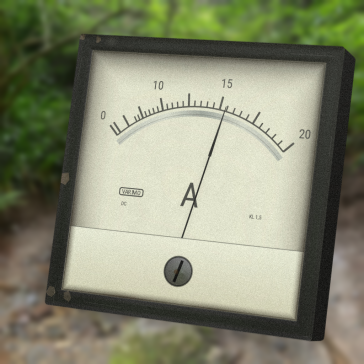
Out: 15.5 A
